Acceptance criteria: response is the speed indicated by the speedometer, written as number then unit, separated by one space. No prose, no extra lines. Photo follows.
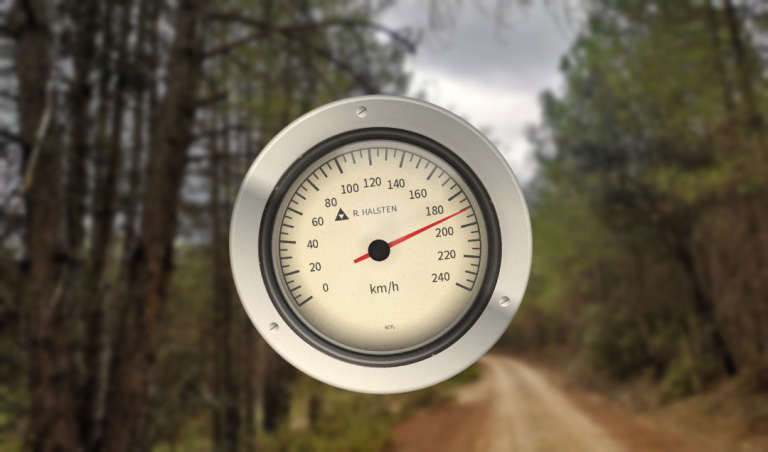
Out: 190 km/h
